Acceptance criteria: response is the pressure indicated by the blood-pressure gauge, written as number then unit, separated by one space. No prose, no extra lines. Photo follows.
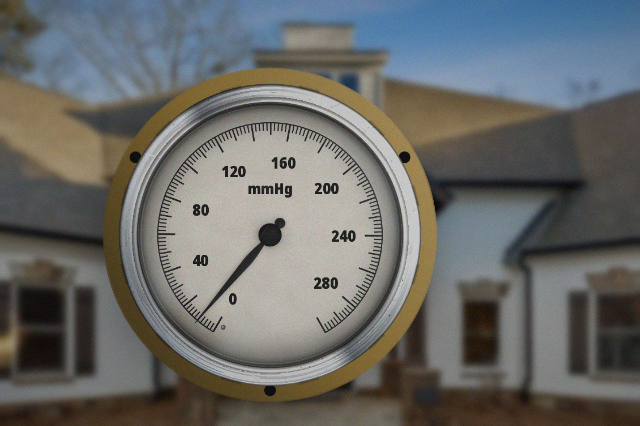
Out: 10 mmHg
